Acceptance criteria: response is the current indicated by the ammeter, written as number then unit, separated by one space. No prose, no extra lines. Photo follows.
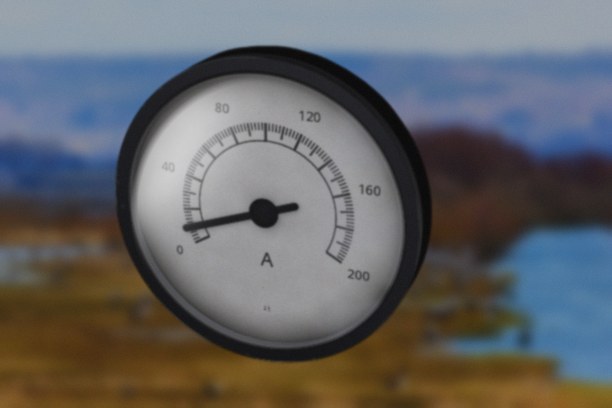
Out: 10 A
